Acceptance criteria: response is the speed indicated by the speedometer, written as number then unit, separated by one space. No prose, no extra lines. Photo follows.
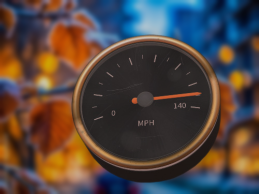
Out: 130 mph
